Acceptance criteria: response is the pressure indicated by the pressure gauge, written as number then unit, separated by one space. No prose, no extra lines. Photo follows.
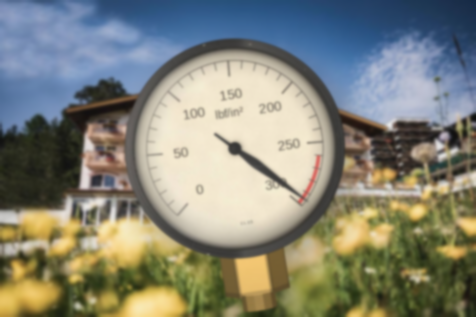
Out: 295 psi
